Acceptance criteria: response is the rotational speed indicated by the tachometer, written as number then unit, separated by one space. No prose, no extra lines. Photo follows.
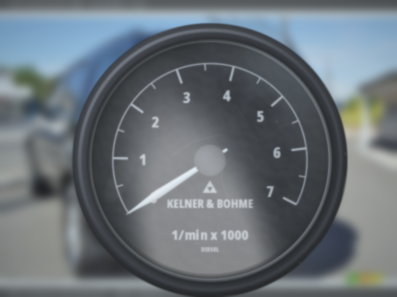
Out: 0 rpm
